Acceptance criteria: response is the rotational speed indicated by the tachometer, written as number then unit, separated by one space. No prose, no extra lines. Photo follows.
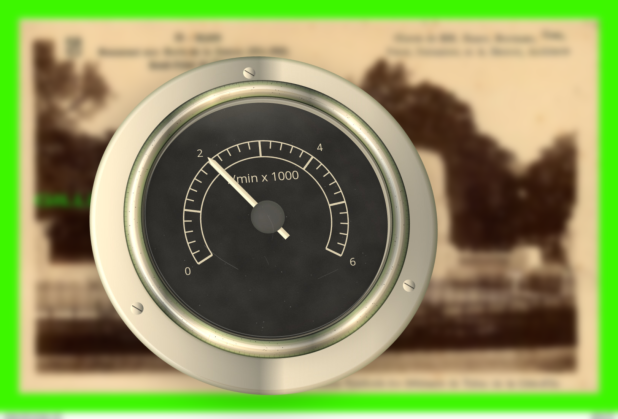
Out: 2000 rpm
